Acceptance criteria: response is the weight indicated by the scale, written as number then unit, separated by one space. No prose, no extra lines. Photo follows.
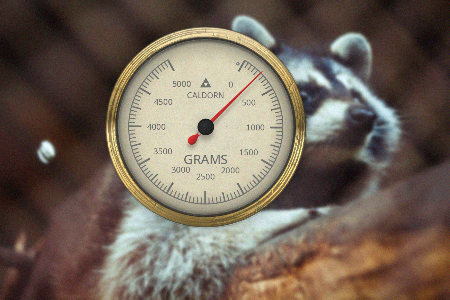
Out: 250 g
